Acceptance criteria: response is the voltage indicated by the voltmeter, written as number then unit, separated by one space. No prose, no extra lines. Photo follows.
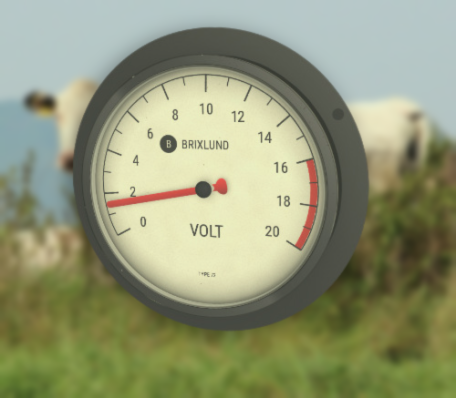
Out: 1.5 V
